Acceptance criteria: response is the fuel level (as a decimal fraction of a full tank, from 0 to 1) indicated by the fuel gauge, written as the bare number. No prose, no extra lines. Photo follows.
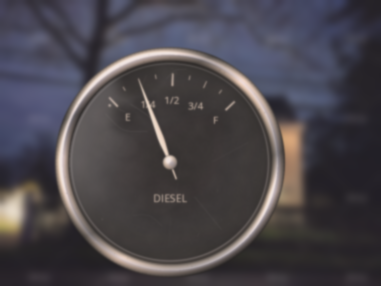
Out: 0.25
